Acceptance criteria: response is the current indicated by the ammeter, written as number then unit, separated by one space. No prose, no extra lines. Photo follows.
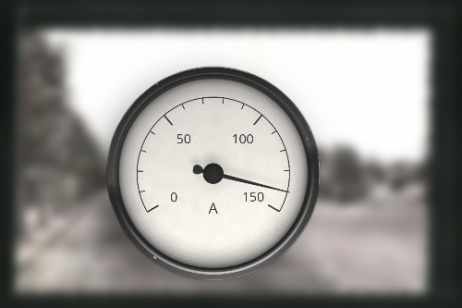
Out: 140 A
